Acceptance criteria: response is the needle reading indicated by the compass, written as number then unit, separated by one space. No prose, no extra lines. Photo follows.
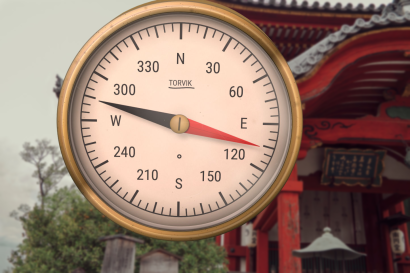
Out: 105 °
